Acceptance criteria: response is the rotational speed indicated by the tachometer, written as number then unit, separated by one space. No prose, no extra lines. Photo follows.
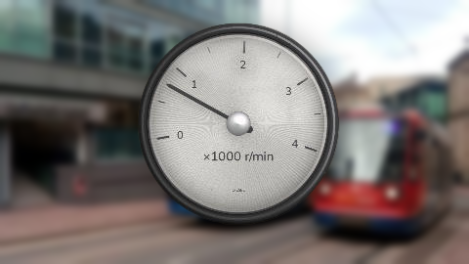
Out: 750 rpm
